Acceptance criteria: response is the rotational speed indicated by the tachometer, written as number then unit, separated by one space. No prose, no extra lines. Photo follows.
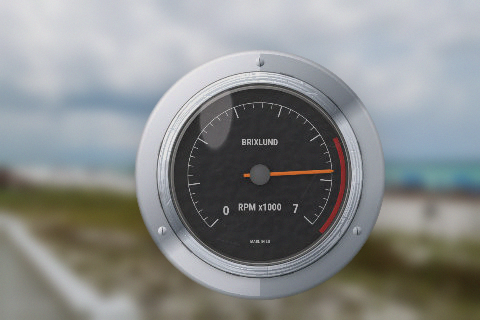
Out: 5800 rpm
